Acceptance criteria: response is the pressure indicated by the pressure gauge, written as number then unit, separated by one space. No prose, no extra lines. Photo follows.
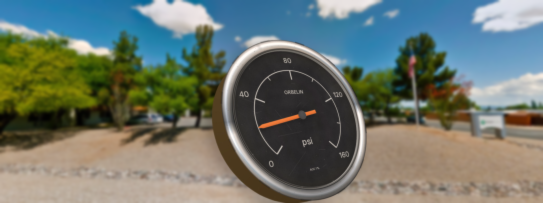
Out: 20 psi
